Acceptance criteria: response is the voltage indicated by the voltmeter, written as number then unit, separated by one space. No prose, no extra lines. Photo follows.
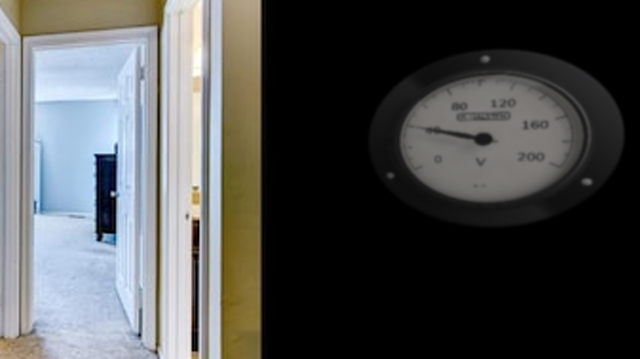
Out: 40 V
